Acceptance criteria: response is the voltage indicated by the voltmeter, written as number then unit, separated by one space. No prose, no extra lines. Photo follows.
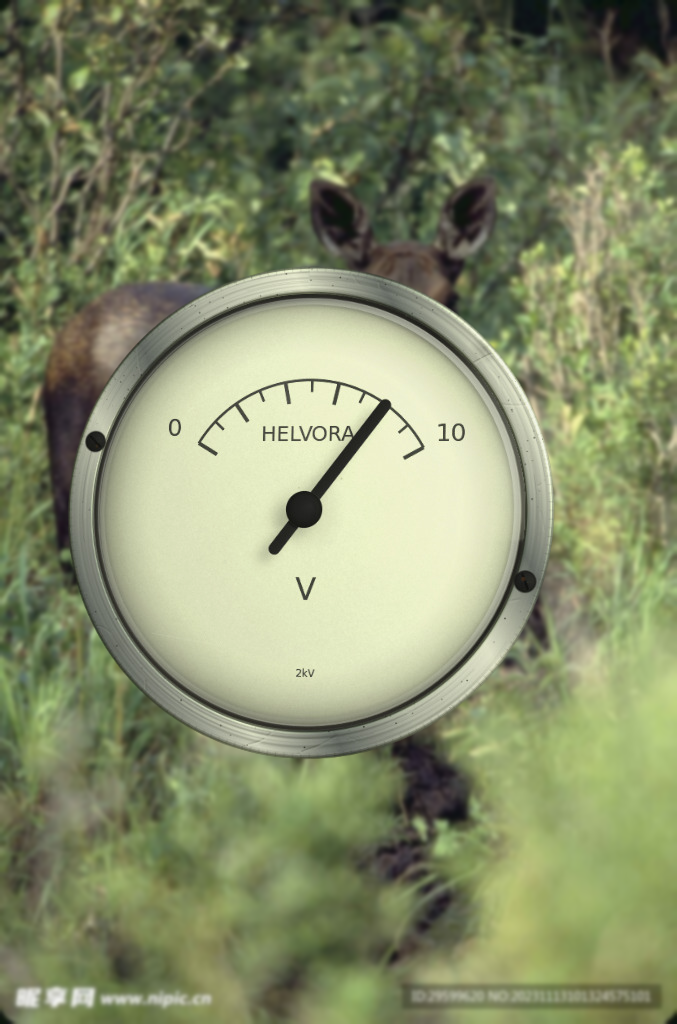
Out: 8 V
